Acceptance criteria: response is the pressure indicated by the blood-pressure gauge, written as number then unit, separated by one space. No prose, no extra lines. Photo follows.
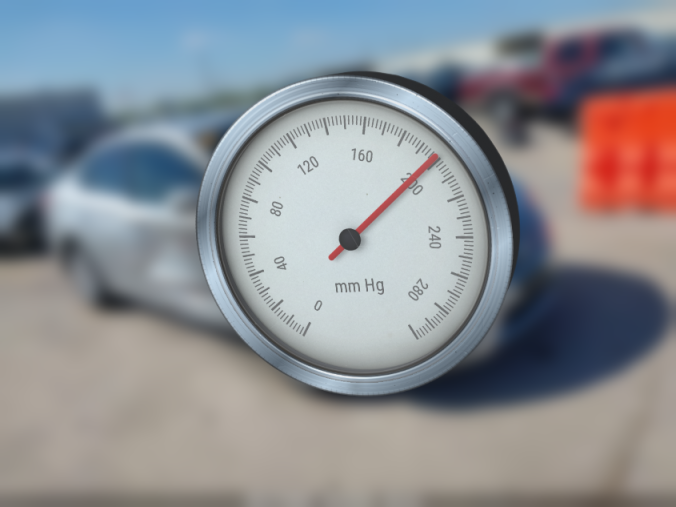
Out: 198 mmHg
